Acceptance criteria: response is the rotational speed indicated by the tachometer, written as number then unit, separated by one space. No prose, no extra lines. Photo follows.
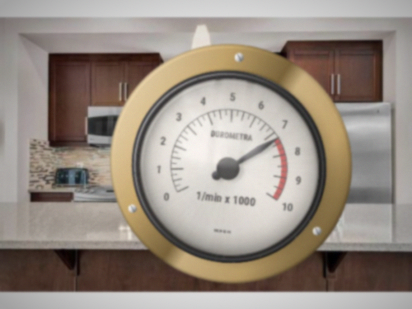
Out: 7250 rpm
